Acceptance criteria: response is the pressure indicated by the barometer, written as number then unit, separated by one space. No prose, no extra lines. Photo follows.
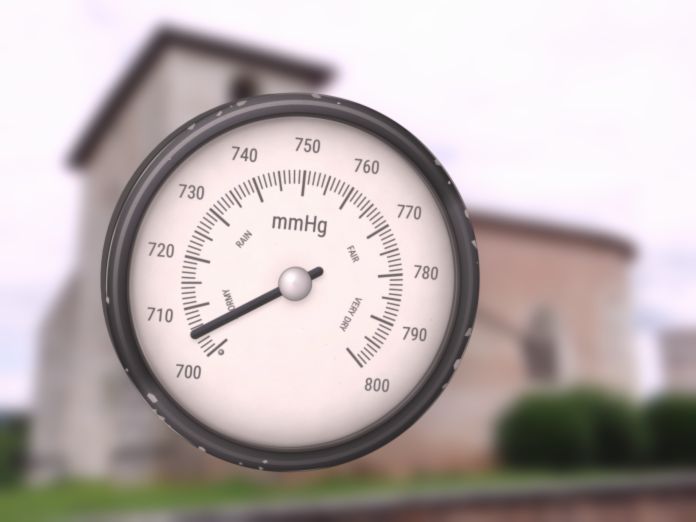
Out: 705 mmHg
